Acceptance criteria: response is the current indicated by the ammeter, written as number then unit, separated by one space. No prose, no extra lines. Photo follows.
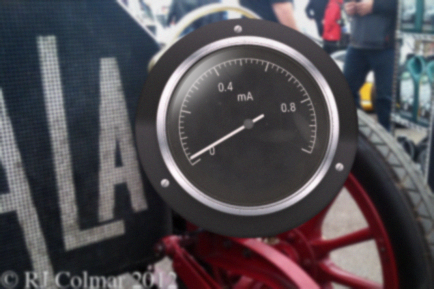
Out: 0.02 mA
